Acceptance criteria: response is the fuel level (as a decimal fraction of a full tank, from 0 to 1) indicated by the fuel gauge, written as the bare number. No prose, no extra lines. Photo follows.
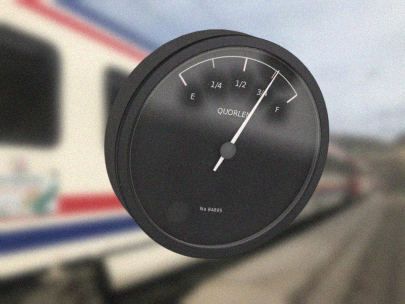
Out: 0.75
